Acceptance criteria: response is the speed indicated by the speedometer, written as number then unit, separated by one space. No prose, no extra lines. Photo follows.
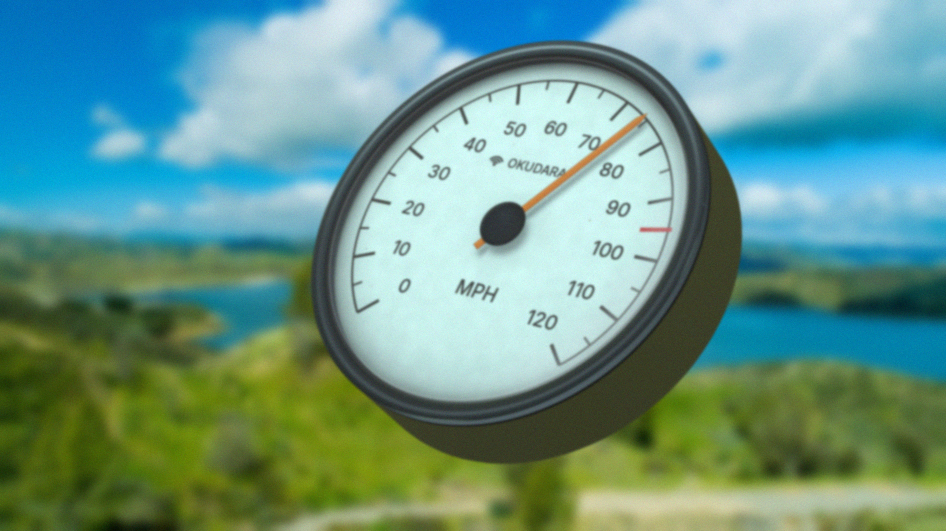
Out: 75 mph
